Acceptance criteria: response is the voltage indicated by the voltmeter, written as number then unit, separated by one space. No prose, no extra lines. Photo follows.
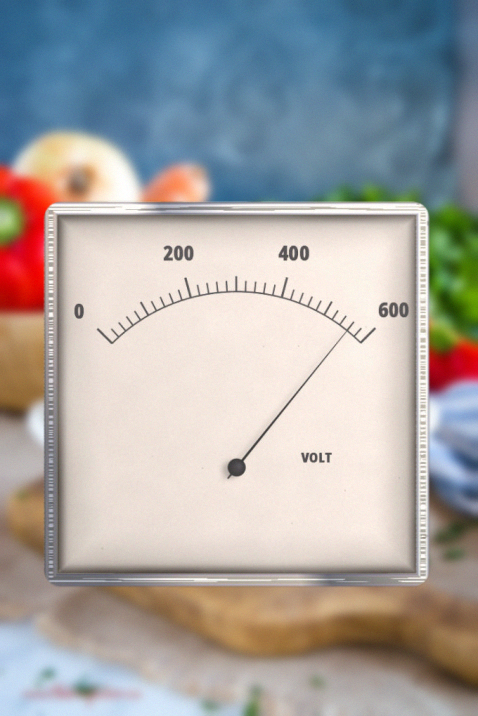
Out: 560 V
